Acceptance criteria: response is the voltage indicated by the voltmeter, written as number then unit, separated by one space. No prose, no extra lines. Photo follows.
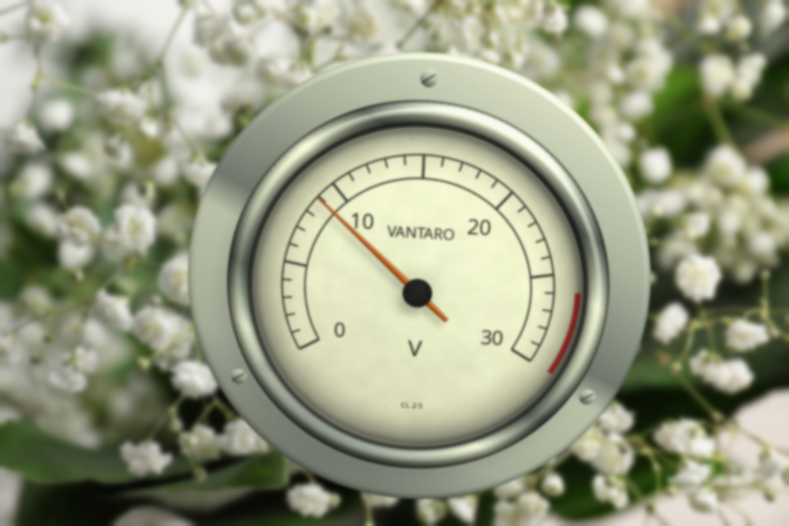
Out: 9 V
